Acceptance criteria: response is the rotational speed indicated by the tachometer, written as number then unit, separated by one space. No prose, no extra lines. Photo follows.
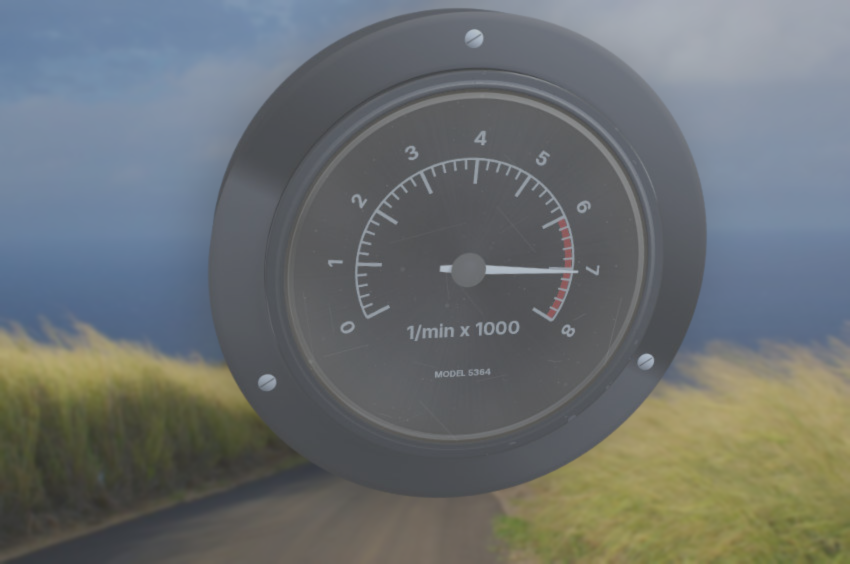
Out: 7000 rpm
